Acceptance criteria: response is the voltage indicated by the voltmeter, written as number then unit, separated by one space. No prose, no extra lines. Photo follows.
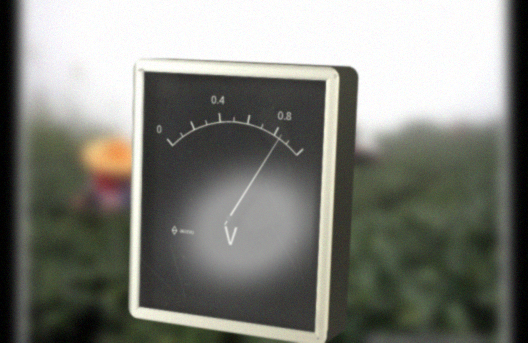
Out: 0.85 V
